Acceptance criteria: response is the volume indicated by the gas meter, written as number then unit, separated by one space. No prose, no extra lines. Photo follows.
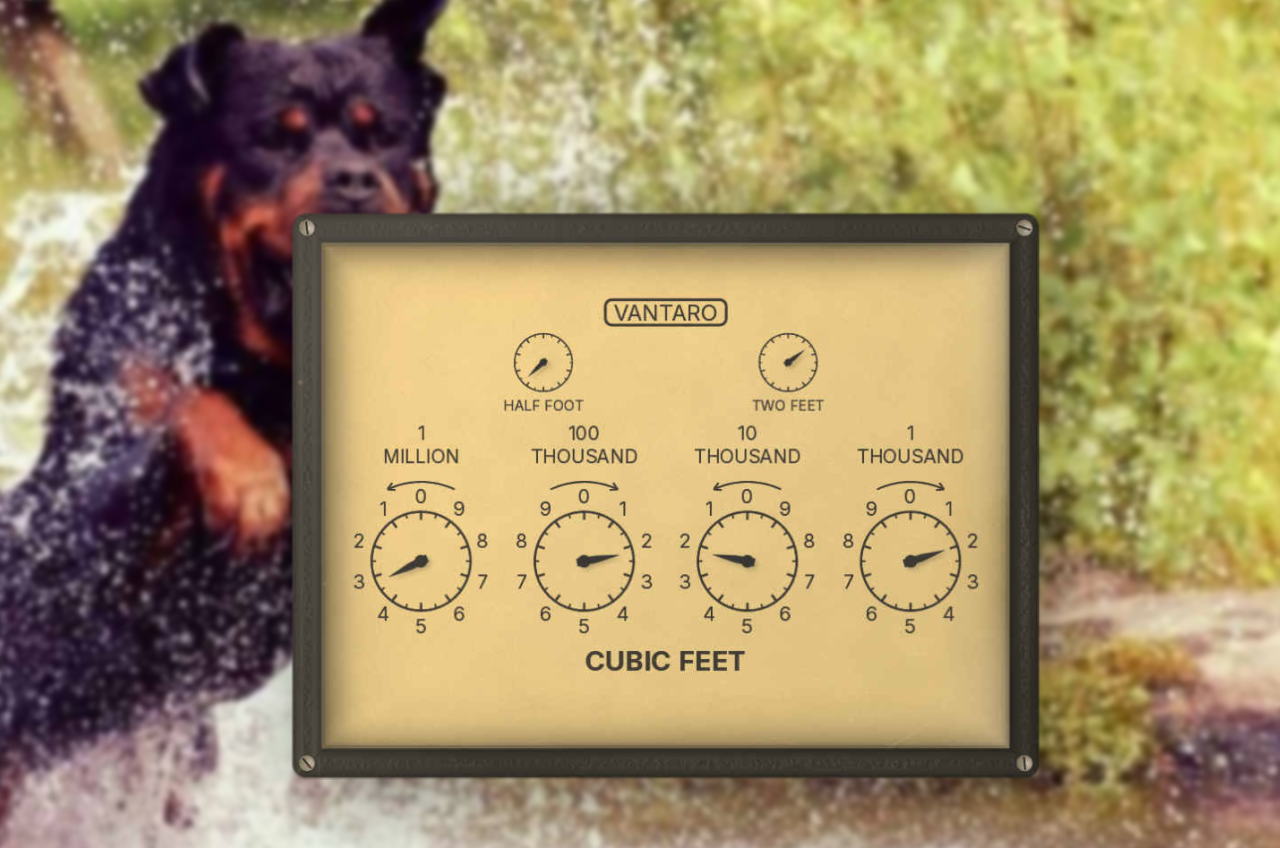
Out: 322200 ft³
